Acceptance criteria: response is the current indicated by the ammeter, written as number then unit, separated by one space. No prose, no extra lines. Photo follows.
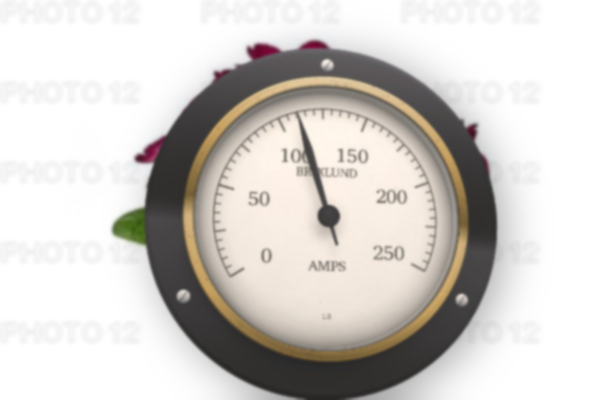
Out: 110 A
